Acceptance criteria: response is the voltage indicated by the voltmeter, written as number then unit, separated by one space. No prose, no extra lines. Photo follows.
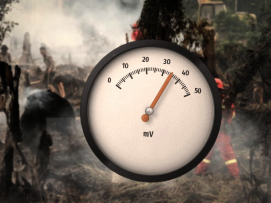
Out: 35 mV
